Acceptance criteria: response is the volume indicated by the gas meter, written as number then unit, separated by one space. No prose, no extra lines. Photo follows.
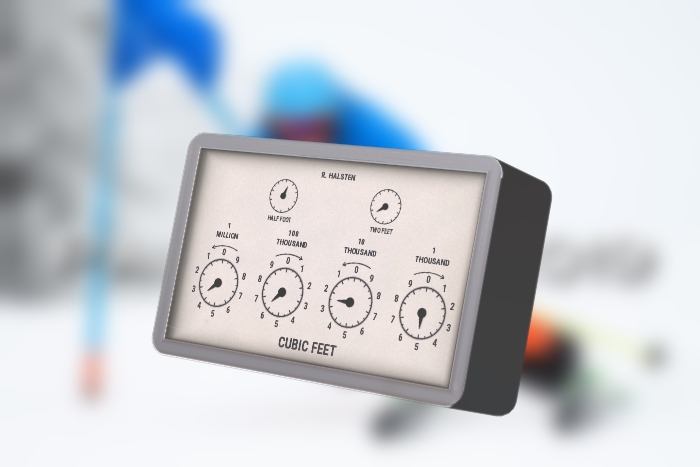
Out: 362500 ft³
